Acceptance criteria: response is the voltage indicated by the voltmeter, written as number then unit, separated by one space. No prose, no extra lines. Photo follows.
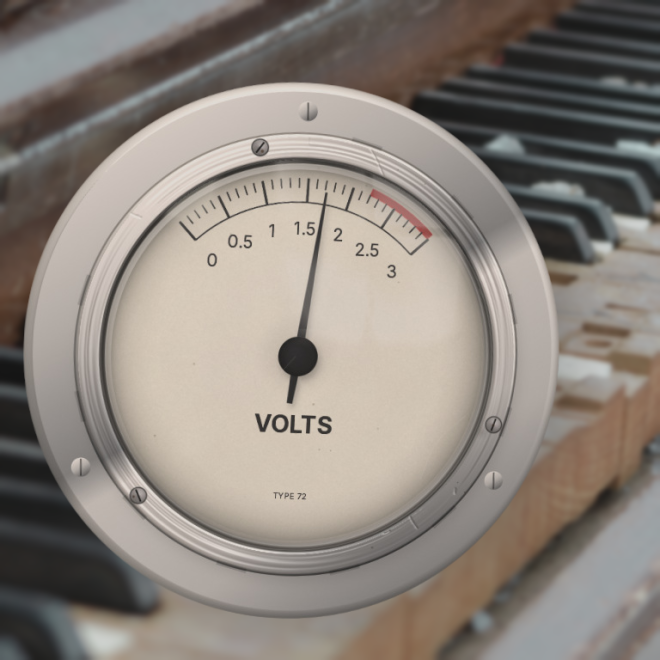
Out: 1.7 V
